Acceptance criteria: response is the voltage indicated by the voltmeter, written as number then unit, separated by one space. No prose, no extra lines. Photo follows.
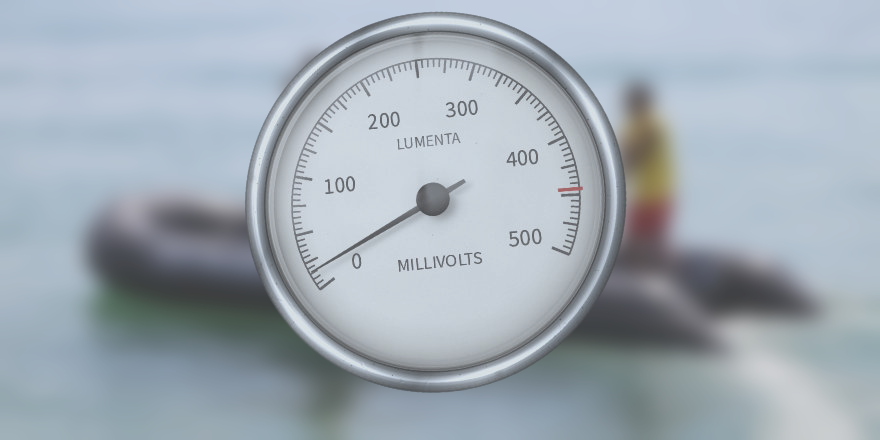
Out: 15 mV
